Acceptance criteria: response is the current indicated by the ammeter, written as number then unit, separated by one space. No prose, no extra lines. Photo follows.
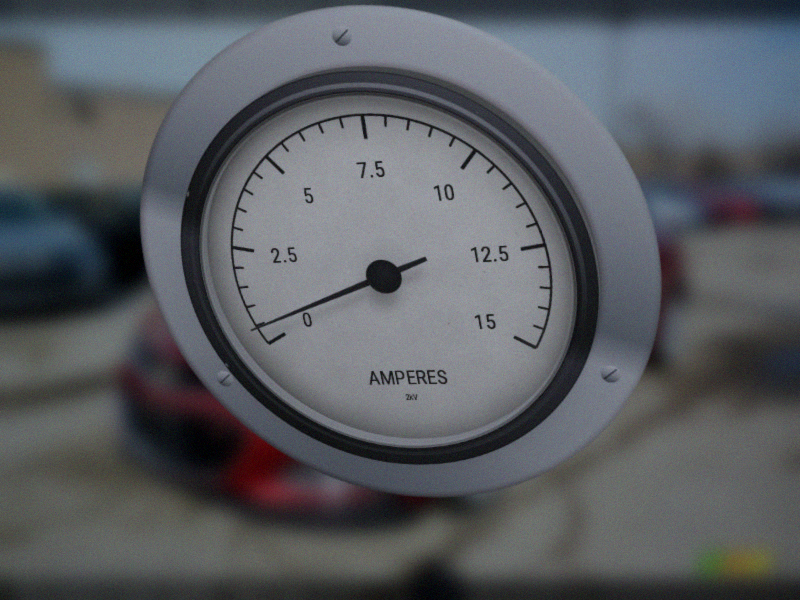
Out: 0.5 A
